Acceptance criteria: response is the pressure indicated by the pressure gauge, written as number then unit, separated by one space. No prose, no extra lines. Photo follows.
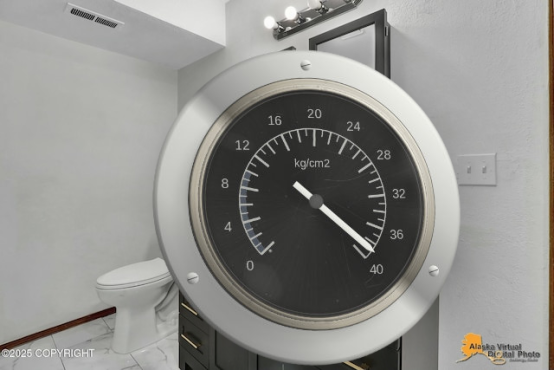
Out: 39 kg/cm²
